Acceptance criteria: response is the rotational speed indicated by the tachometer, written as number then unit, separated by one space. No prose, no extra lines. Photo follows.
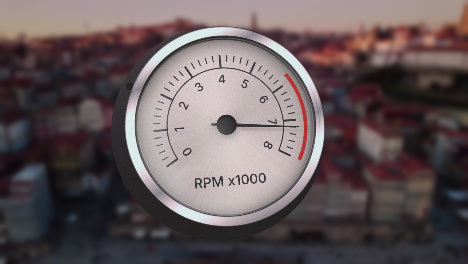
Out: 7200 rpm
